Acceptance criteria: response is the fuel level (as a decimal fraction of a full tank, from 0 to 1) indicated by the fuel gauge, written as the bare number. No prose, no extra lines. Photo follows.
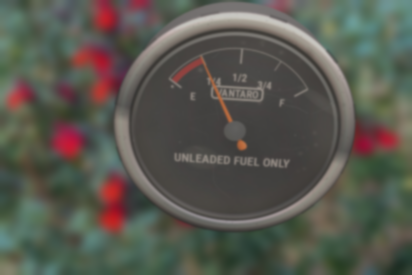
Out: 0.25
